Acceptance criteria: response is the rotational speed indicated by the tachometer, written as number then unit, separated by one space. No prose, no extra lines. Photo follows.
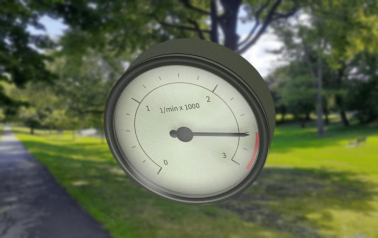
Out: 2600 rpm
